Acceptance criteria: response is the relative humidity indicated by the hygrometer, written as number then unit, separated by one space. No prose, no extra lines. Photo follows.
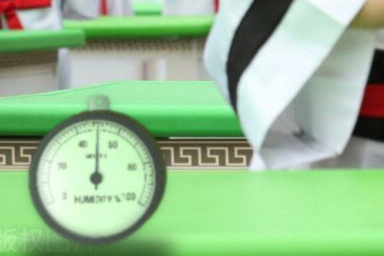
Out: 50 %
